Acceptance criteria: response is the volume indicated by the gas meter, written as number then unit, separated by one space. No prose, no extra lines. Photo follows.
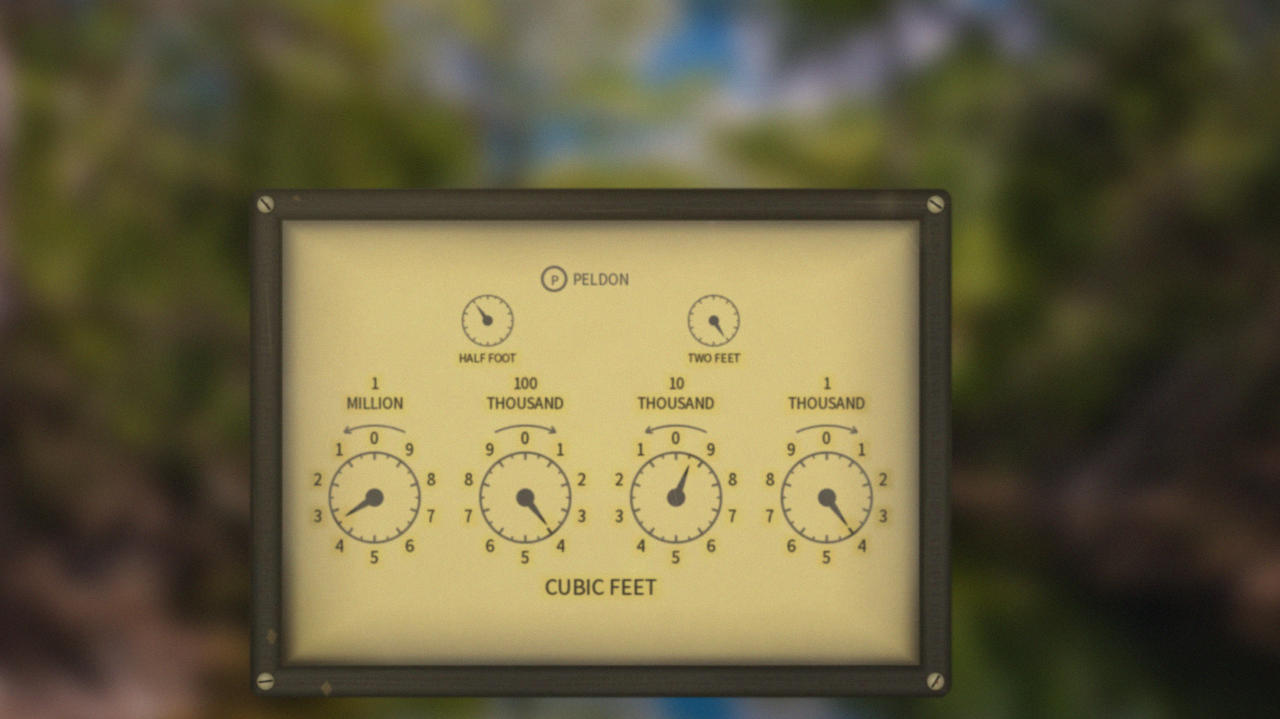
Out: 339400 ft³
